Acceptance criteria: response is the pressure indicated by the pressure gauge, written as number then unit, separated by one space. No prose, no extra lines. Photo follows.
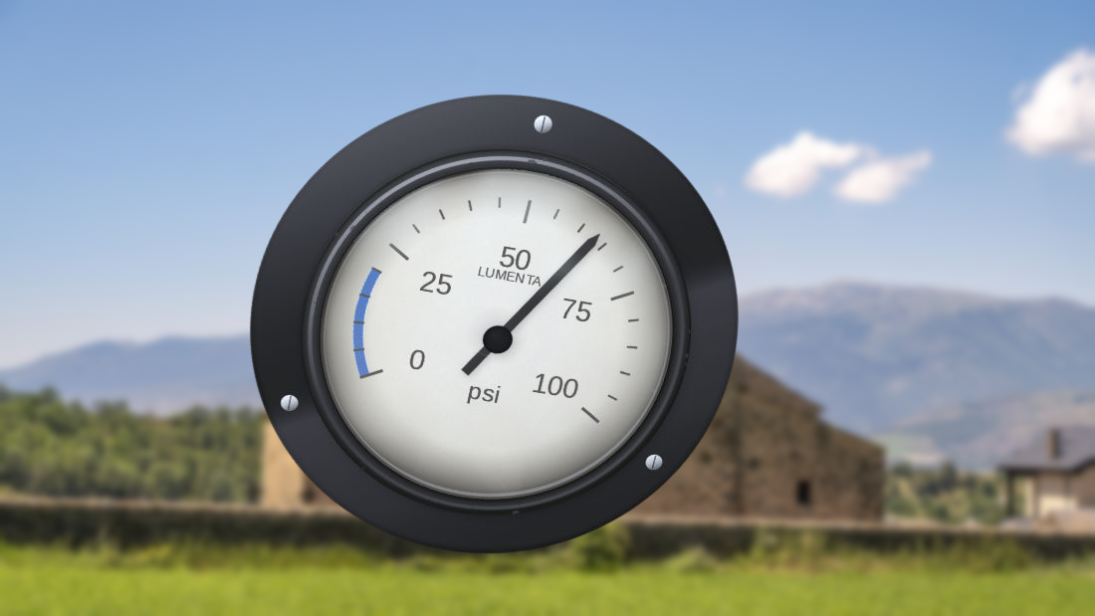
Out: 62.5 psi
